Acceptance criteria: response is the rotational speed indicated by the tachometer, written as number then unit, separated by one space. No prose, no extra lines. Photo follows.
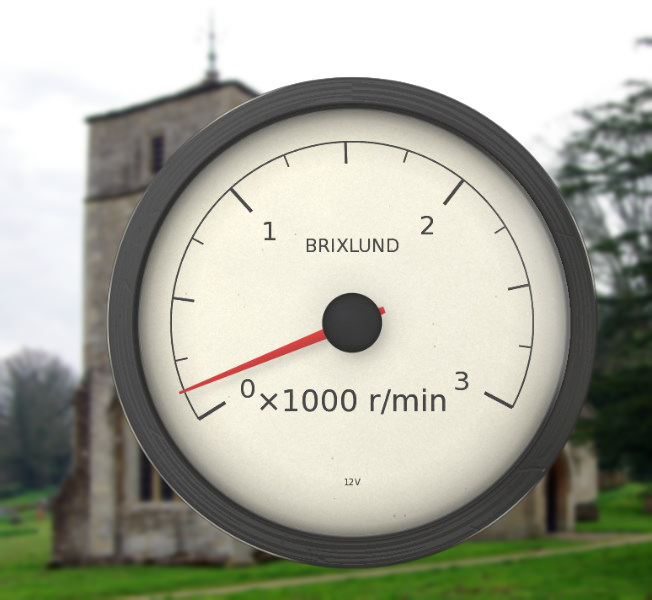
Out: 125 rpm
